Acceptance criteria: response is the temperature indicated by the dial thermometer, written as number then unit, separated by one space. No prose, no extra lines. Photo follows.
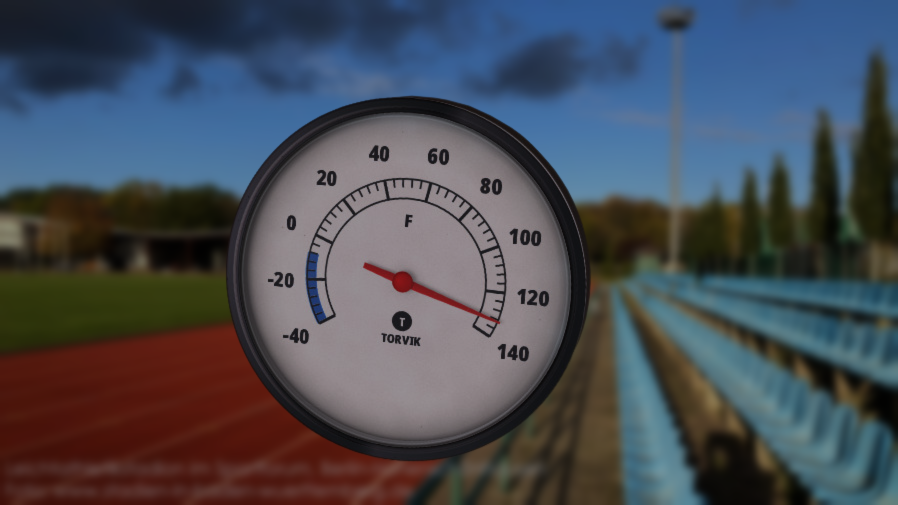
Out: 132 °F
